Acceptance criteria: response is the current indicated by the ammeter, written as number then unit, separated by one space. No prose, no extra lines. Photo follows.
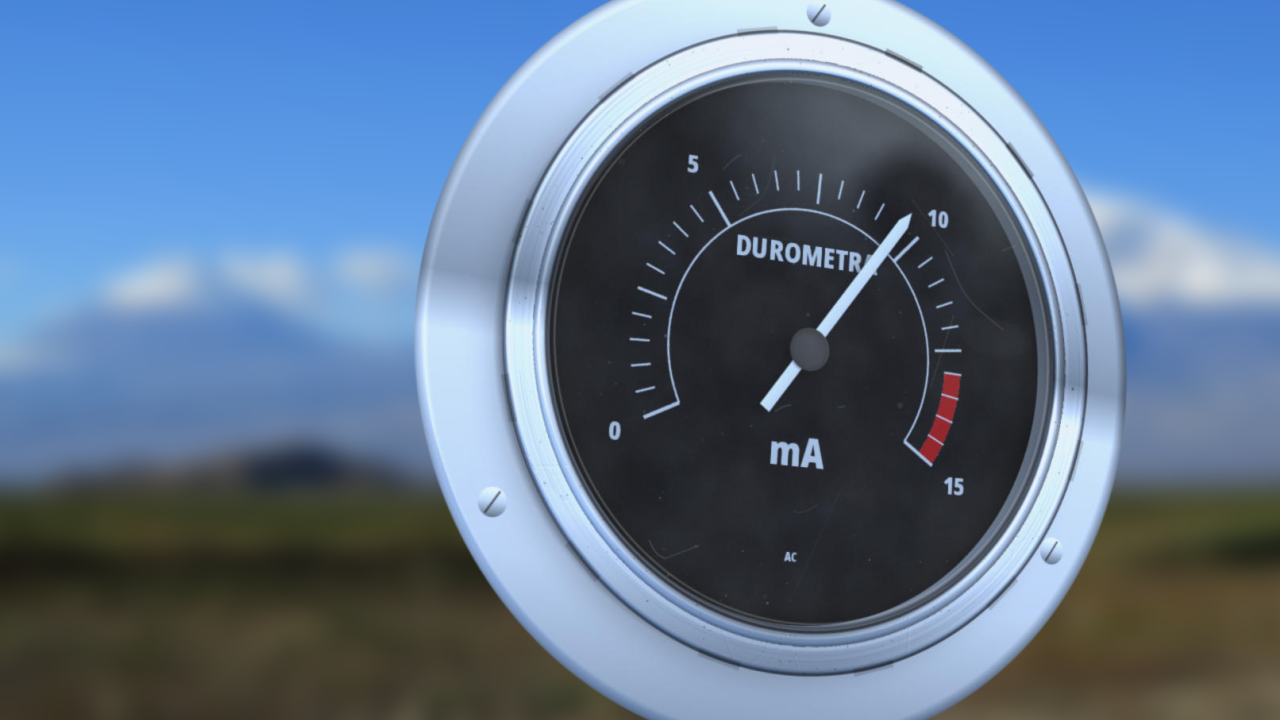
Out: 9.5 mA
